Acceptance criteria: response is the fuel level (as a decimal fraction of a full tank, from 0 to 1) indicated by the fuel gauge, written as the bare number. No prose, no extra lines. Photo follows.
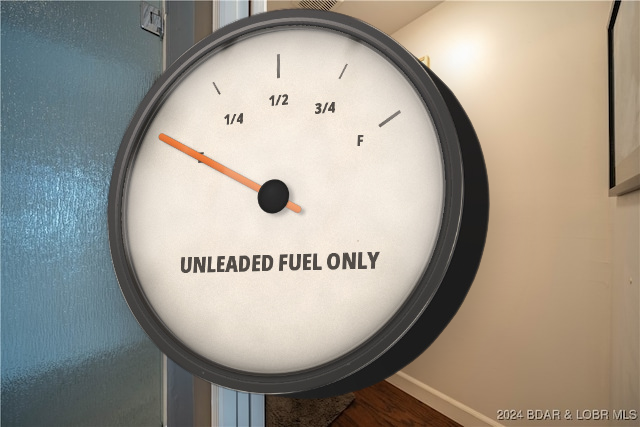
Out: 0
